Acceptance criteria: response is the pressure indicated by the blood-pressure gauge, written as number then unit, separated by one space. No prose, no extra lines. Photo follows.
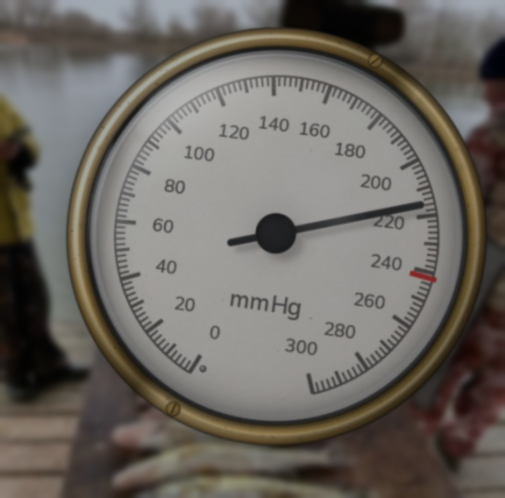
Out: 216 mmHg
